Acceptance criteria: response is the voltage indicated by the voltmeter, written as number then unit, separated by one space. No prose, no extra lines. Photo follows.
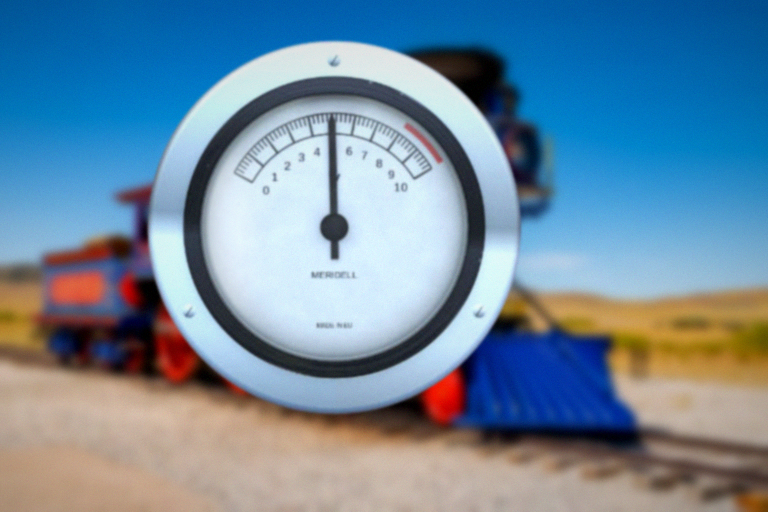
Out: 5 V
